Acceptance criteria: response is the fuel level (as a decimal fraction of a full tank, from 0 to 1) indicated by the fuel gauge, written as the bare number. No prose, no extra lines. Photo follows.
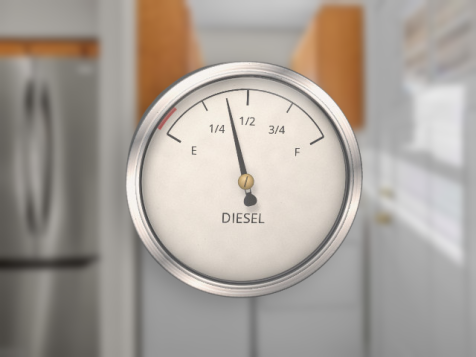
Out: 0.375
